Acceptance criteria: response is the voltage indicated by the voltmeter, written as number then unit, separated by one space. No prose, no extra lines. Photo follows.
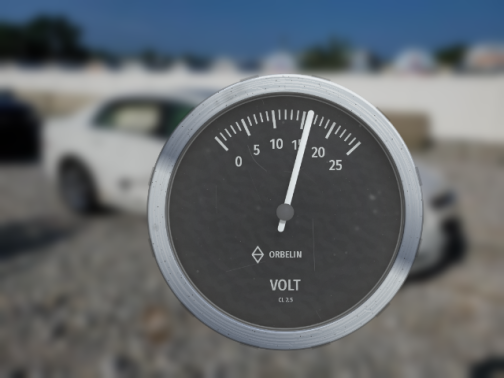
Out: 16 V
